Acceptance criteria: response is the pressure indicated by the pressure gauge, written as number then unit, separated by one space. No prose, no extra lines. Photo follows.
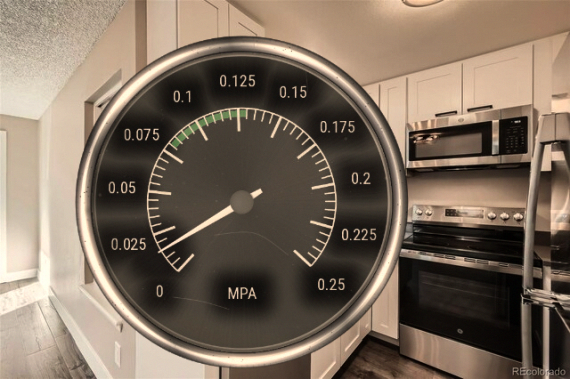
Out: 0.015 MPa
